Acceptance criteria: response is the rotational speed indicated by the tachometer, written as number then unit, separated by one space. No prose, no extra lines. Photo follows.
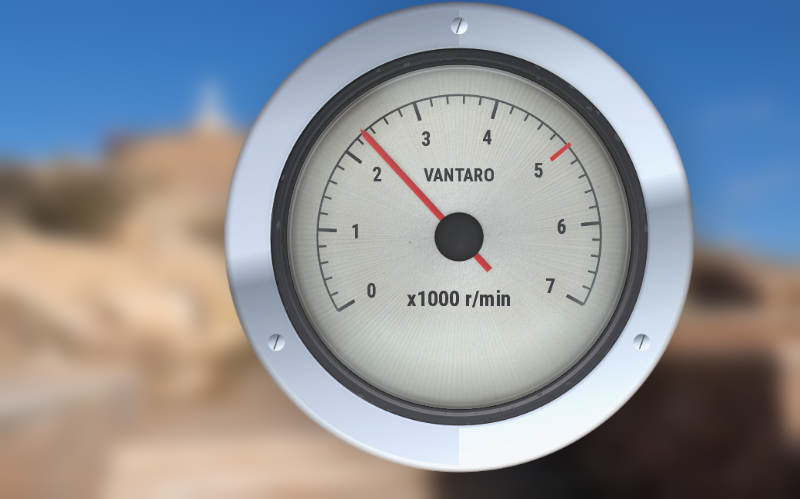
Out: 2300 rpm
